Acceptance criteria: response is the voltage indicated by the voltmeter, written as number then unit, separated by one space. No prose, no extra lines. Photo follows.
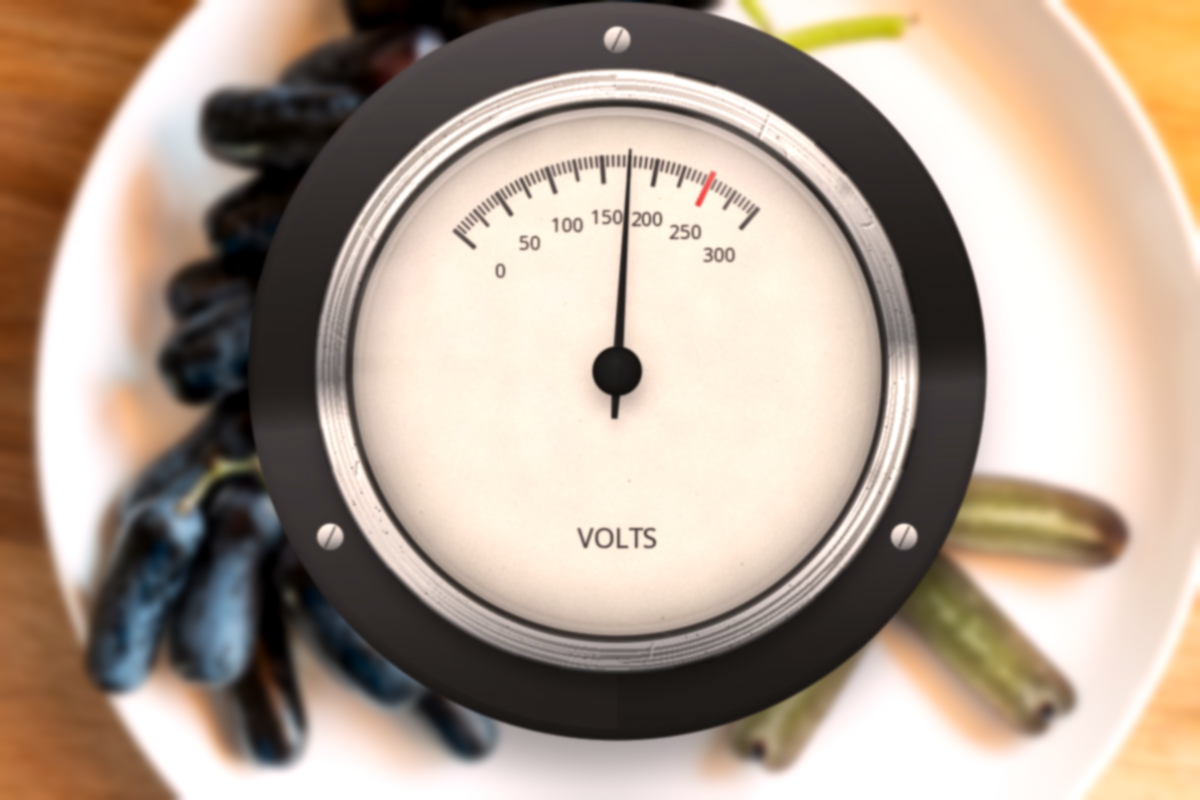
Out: 175 V
